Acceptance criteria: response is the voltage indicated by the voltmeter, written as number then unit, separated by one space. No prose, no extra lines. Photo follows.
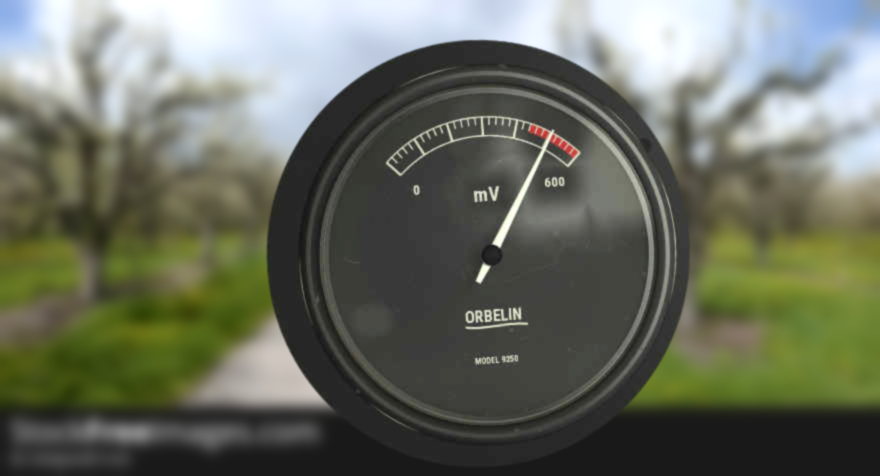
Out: 500 mV
